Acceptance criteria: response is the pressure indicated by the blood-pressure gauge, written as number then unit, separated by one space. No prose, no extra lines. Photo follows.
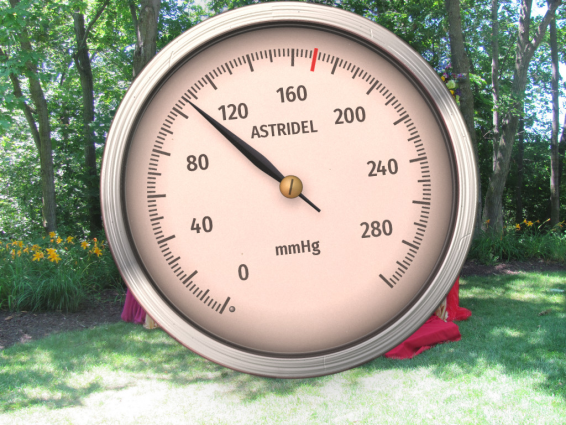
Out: 106 mmHg
